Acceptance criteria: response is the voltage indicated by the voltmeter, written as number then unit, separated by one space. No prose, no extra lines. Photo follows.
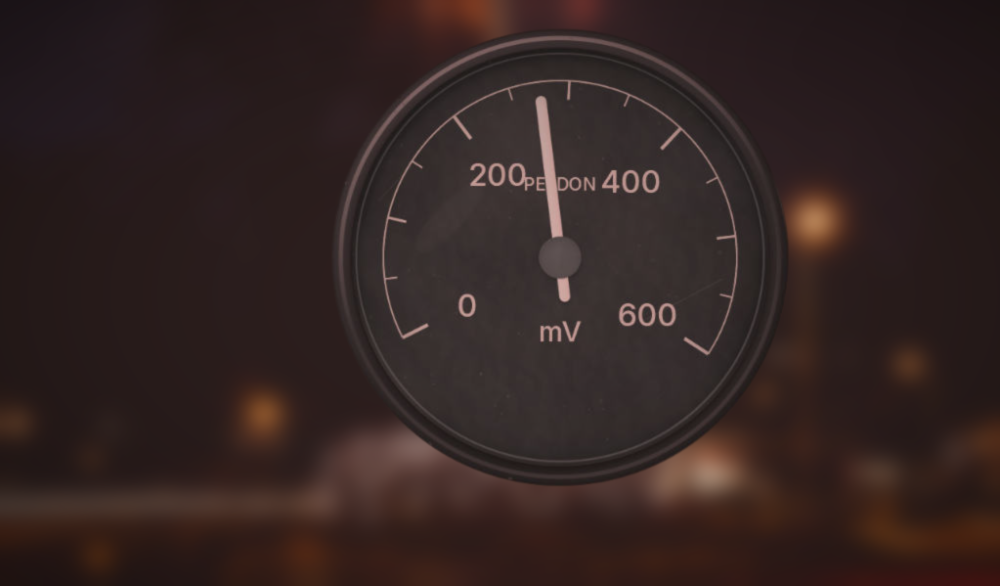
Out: 275 mV
